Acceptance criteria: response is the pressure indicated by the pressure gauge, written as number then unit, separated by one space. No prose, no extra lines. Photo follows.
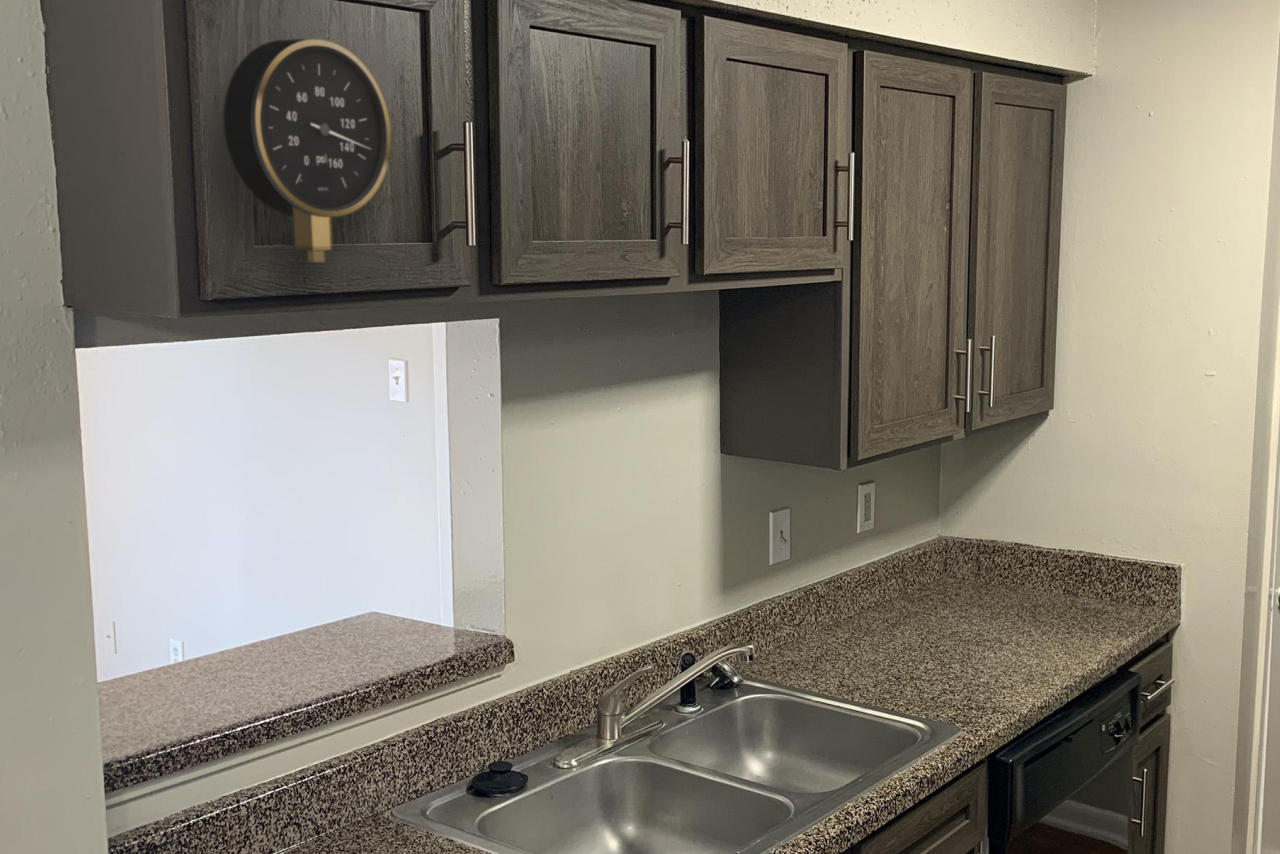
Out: 135 psi
